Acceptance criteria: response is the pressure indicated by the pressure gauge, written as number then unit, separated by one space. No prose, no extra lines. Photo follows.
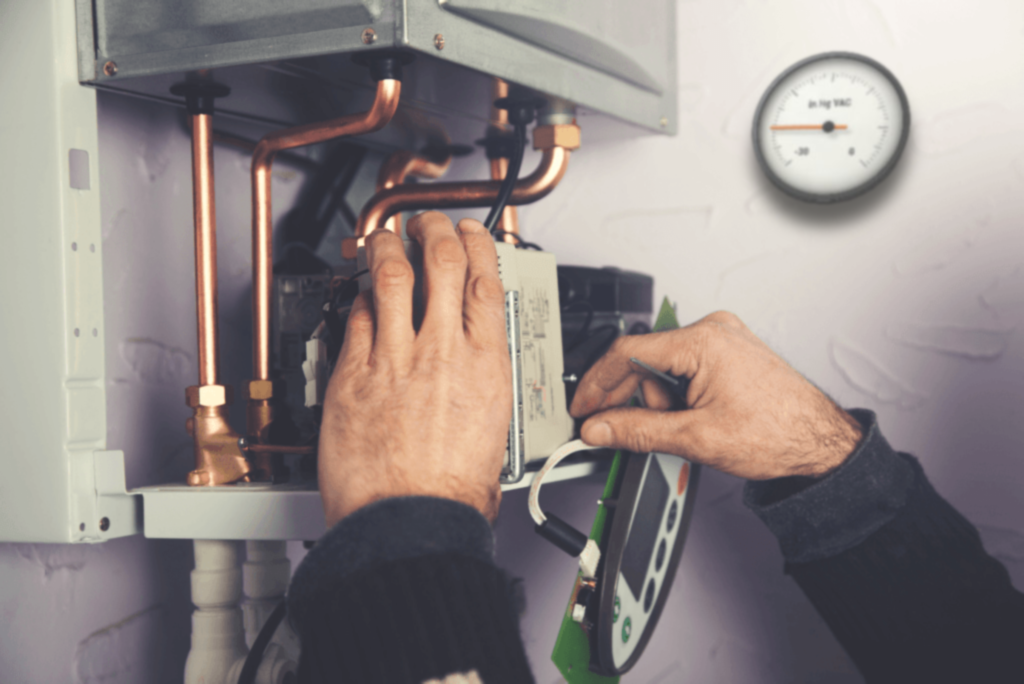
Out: -25 inHg
